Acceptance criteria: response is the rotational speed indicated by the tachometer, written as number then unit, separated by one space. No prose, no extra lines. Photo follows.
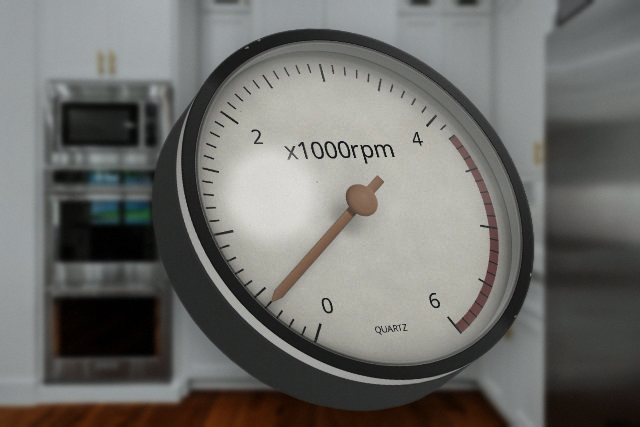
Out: 400 rpm
